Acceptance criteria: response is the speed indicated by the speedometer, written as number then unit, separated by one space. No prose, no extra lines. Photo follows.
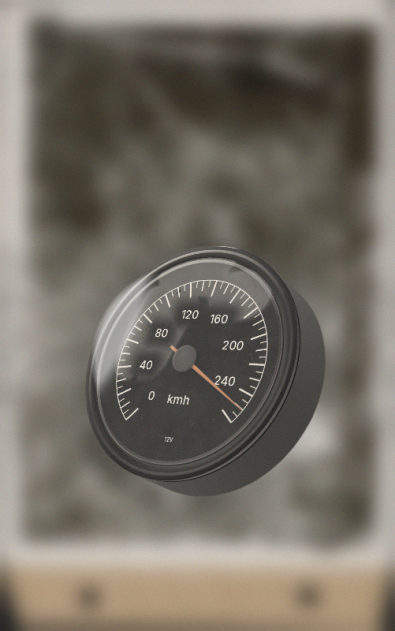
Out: 250 km/h
